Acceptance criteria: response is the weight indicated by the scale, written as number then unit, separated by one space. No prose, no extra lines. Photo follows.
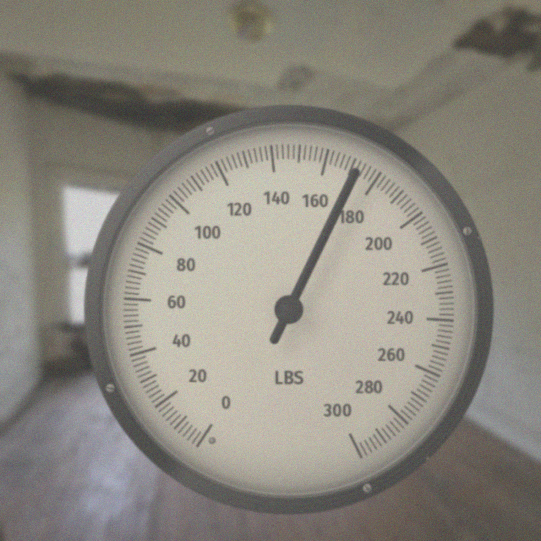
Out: 172 lb
